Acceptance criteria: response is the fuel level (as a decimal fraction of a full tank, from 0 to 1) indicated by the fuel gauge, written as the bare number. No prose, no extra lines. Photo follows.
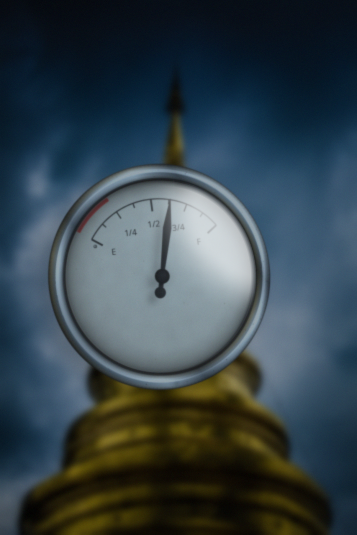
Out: 0.625
